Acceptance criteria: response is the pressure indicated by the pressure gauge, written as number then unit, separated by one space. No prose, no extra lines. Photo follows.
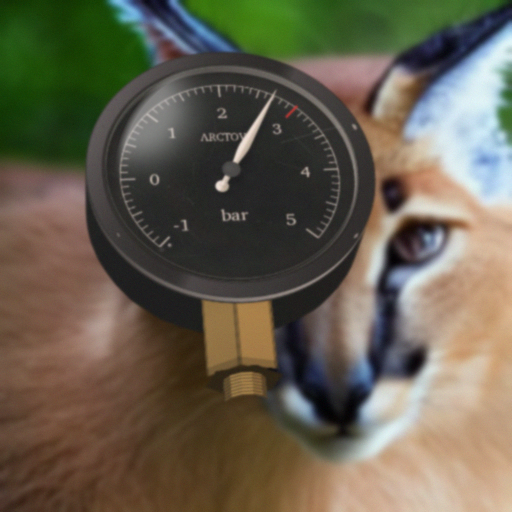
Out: 2.7 bar
